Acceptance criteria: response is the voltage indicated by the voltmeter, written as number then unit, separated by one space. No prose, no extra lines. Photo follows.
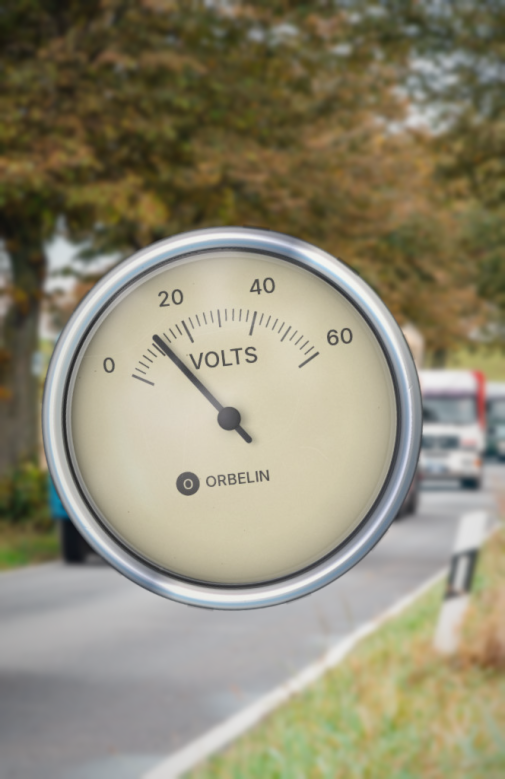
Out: 12 V
